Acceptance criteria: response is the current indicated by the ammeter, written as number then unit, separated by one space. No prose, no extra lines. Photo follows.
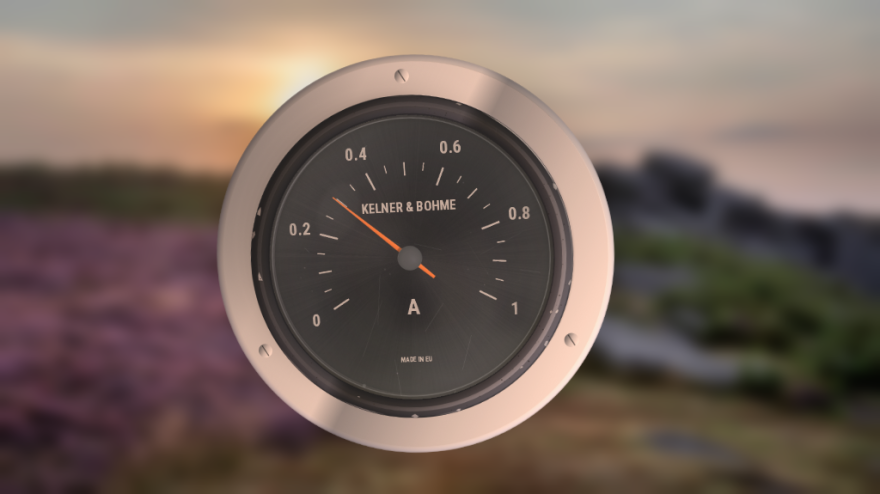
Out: 0.3 A
